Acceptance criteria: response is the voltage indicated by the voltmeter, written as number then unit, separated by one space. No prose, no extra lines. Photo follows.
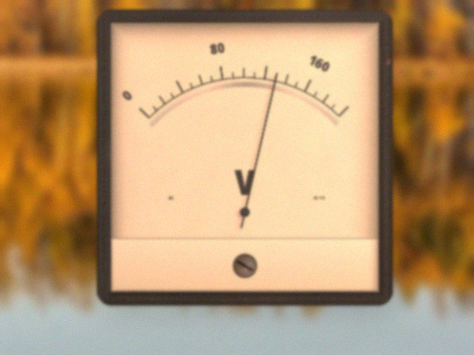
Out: 130 V
